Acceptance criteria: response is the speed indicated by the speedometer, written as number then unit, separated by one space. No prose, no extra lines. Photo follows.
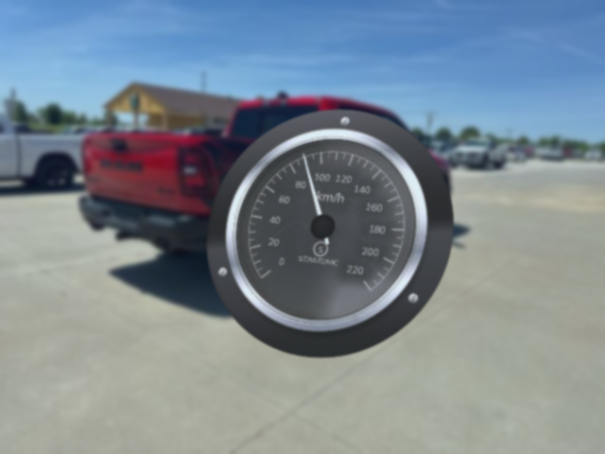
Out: 90 km/h
